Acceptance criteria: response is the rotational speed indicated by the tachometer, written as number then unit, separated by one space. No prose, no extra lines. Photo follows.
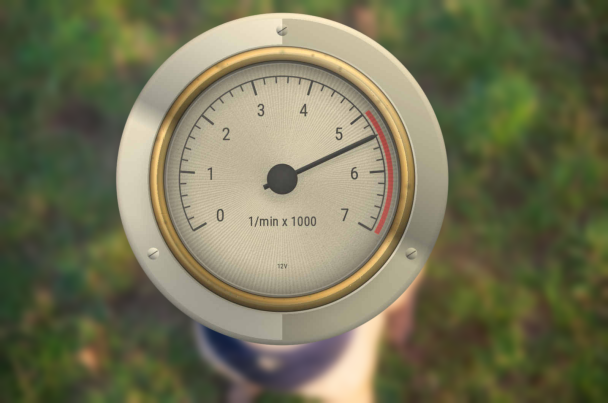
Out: 5400 rpm
